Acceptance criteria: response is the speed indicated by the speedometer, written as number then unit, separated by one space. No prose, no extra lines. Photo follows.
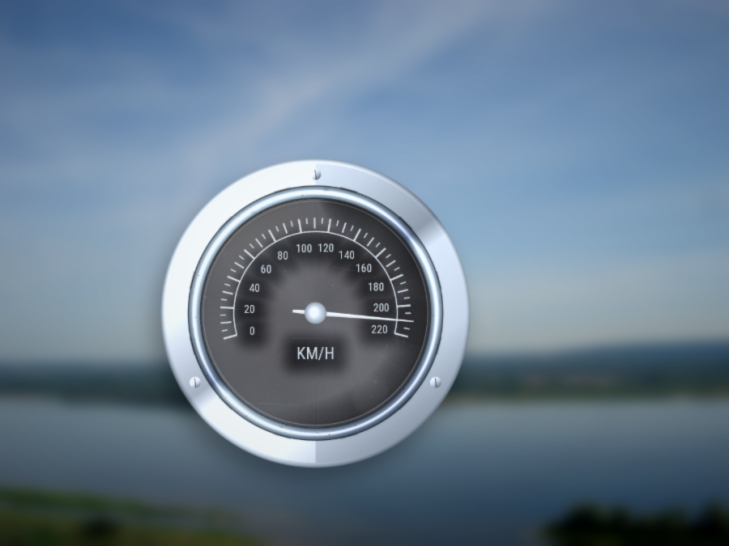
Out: 210 km/h
